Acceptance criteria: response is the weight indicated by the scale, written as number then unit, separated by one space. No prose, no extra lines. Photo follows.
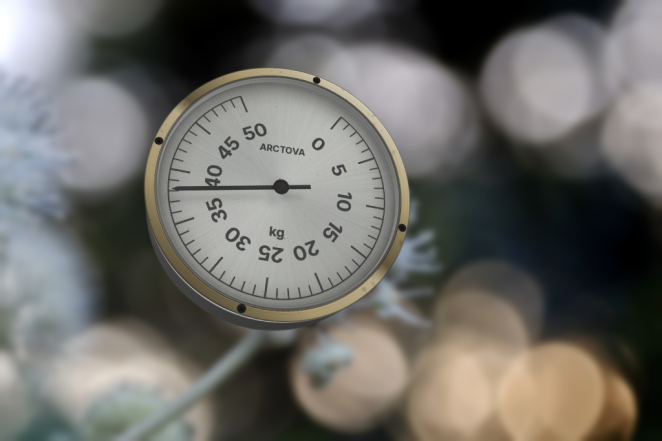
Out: 38 kg
